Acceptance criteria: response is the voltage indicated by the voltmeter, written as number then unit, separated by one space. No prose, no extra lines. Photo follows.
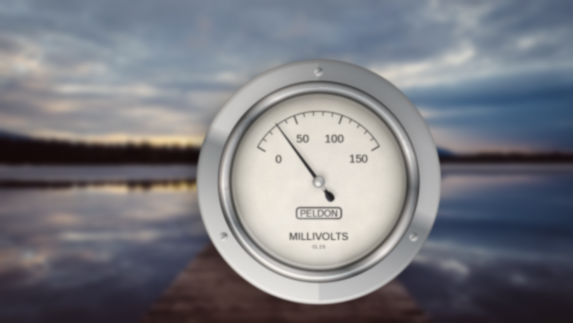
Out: 30 mV
